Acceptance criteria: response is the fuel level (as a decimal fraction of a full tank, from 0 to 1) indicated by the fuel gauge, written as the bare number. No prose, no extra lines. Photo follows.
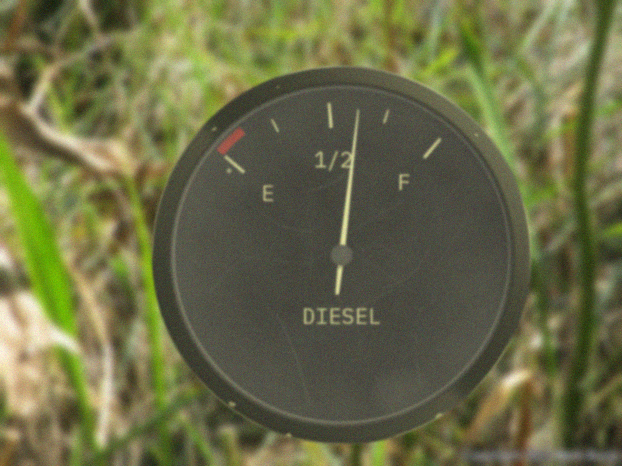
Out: 0.625
